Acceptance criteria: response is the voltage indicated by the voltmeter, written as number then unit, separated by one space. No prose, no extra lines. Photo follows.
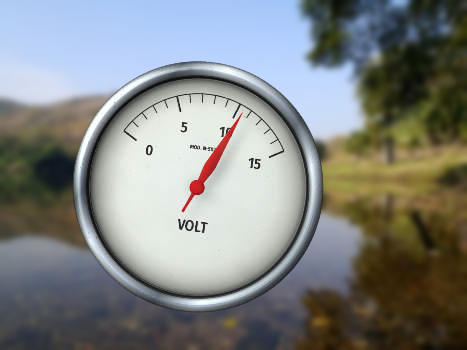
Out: 10.5 V
